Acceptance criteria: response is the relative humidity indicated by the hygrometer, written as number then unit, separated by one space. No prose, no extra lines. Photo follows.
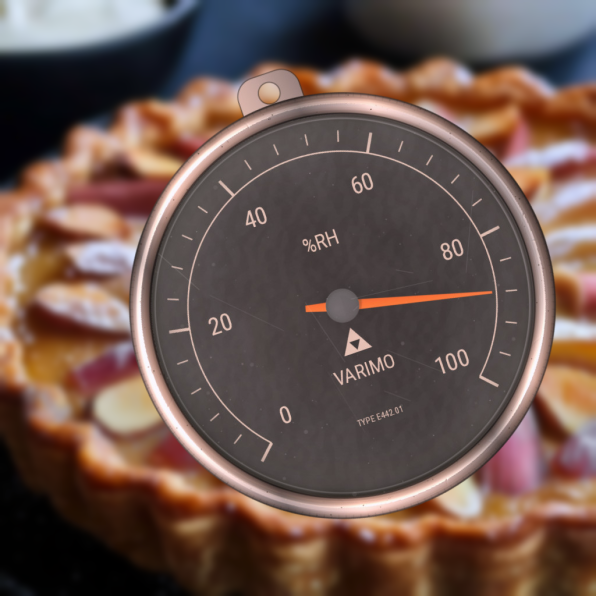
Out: 88 %
